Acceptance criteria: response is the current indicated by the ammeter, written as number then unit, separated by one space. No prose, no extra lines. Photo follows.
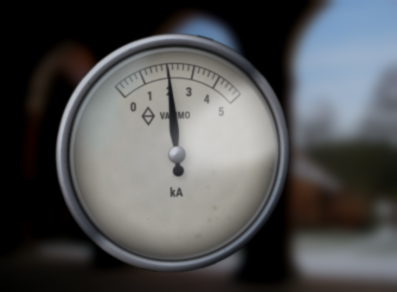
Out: 2 kA
